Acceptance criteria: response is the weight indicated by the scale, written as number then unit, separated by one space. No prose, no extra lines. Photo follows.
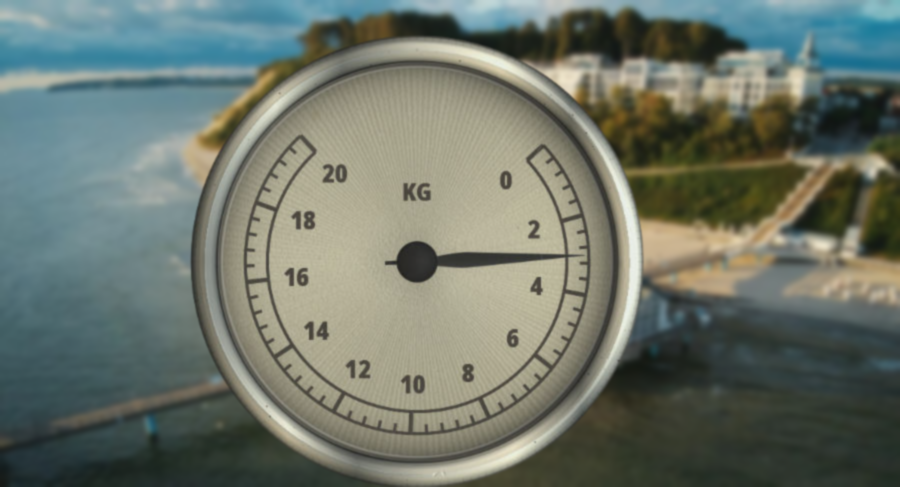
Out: 3 kg
